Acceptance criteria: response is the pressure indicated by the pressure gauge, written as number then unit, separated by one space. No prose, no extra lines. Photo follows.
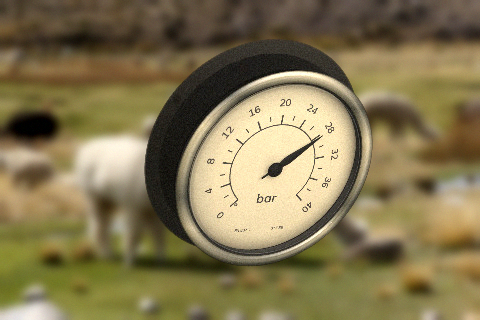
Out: 28 bar
